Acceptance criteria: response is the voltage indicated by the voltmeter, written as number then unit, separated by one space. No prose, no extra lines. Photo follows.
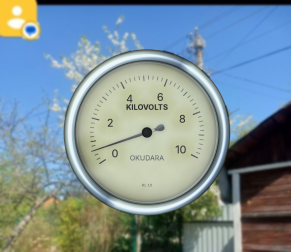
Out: 0.6 kV
